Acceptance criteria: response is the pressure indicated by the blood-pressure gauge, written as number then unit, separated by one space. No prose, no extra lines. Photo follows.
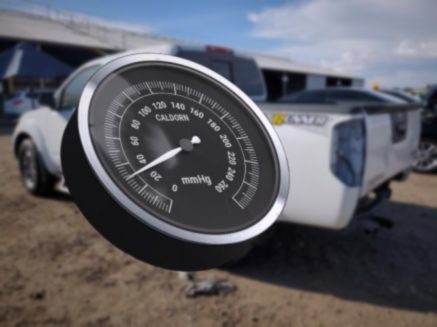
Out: 30 mmHg
